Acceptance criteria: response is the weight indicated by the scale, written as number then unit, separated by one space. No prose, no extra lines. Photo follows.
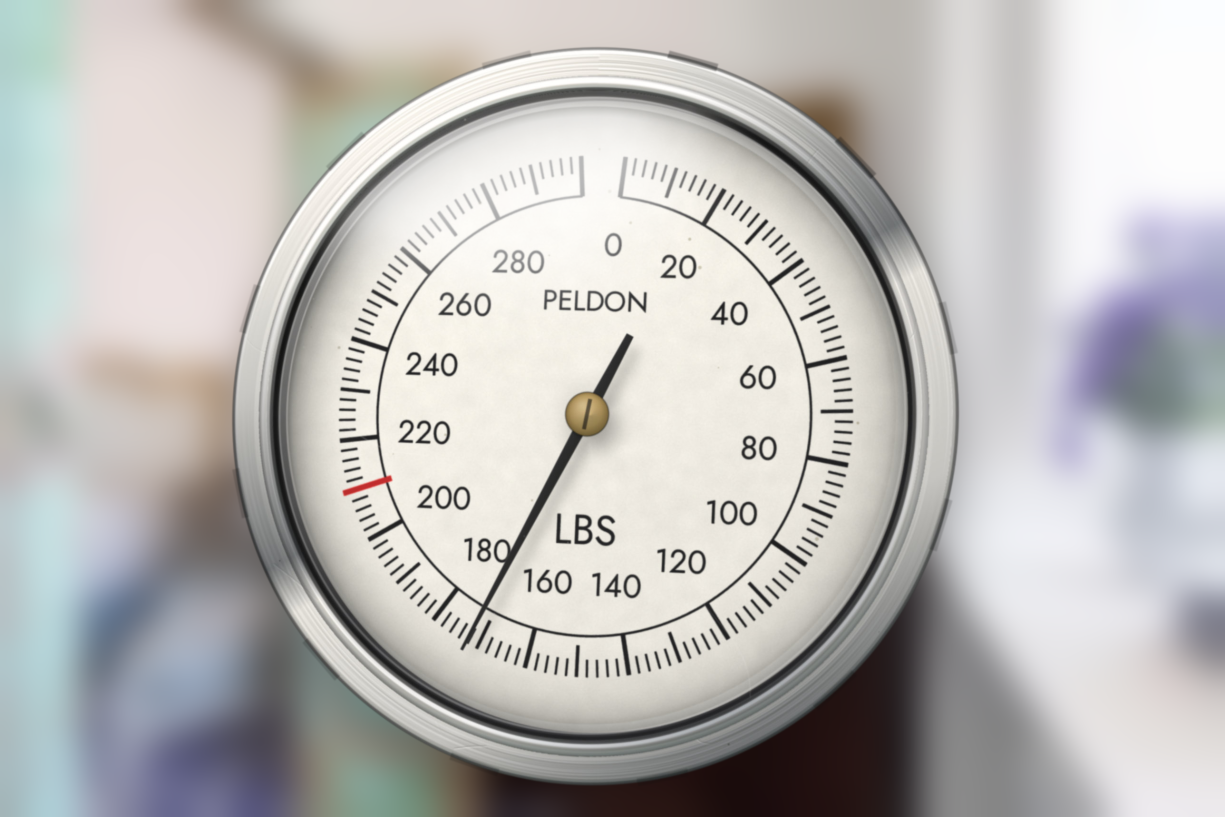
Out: 172 lb
